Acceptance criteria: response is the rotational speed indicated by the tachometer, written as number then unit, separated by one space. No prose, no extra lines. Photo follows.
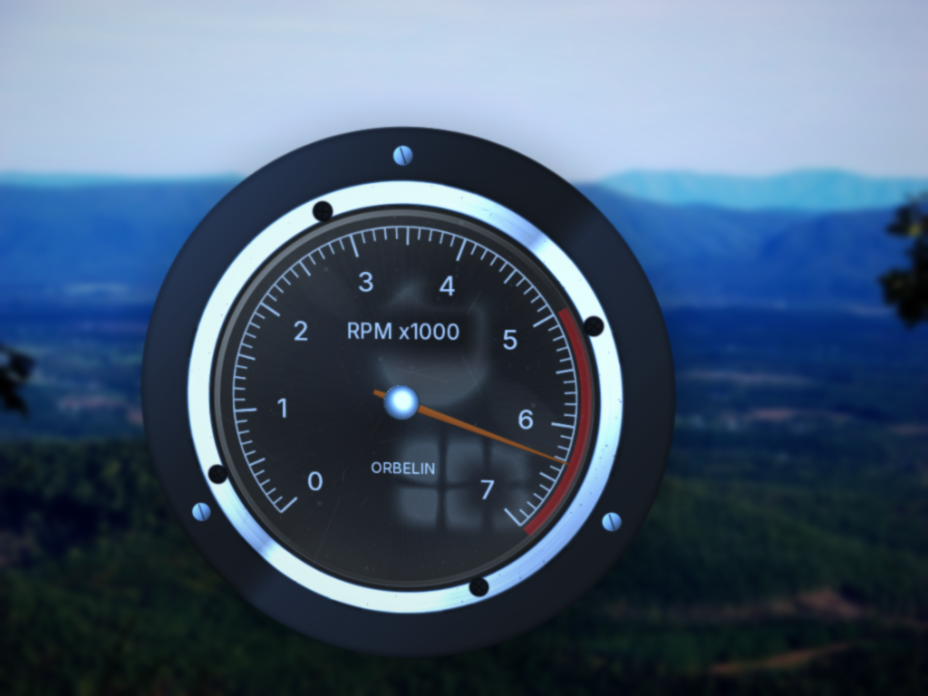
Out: 6300 rpm
